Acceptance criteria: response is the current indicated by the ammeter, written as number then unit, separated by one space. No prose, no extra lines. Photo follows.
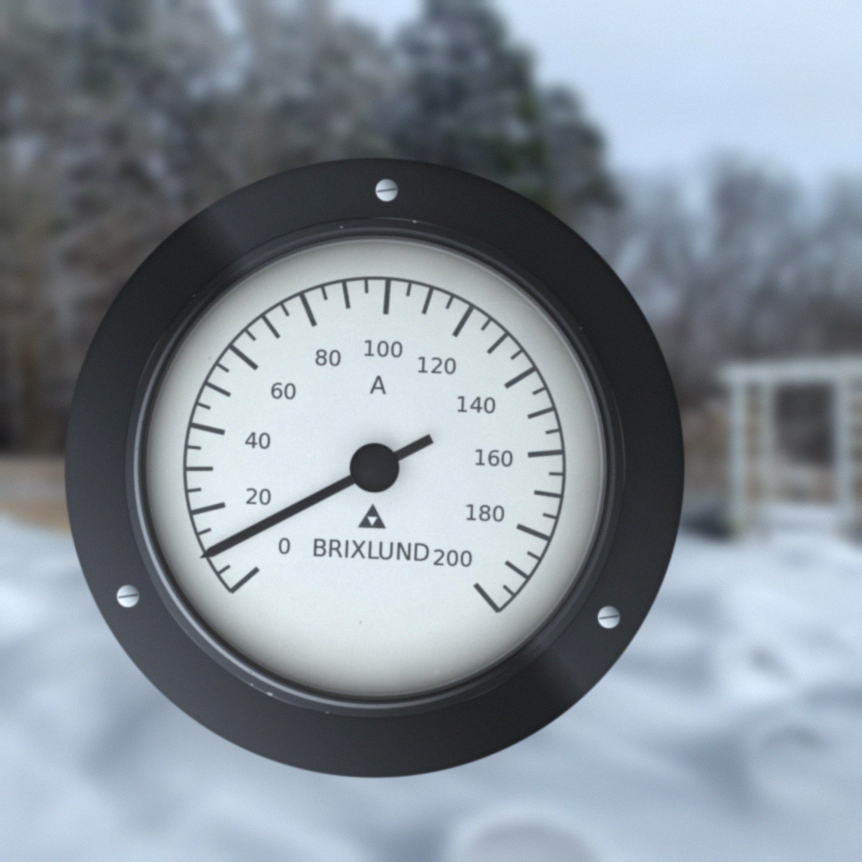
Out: 10 A
